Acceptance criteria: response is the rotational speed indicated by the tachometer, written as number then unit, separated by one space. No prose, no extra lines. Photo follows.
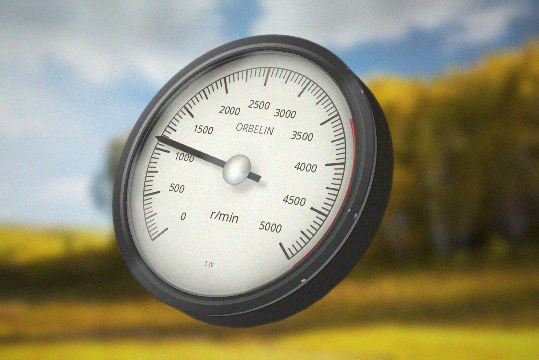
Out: 1100 rpm
